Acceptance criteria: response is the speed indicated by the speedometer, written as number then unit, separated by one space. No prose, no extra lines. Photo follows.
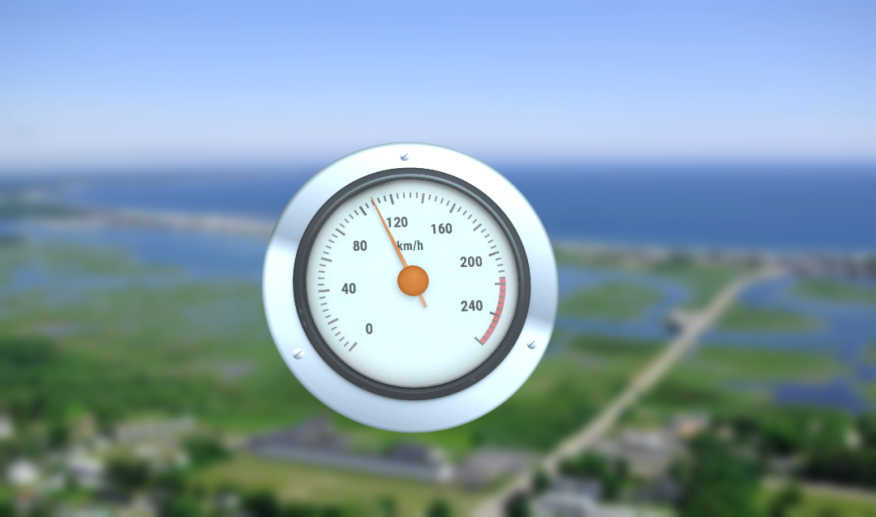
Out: 108 km/h
